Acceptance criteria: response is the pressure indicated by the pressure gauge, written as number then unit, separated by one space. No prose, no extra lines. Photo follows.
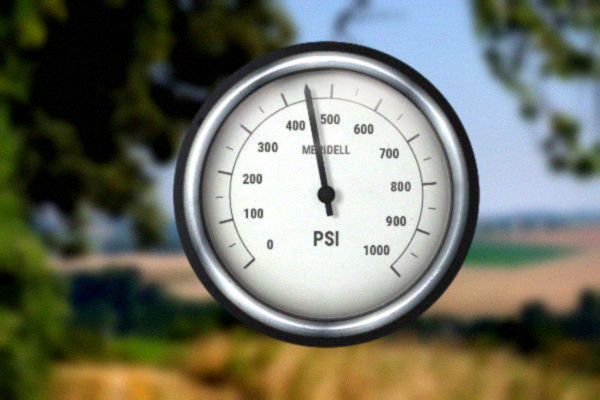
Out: 450 psi
